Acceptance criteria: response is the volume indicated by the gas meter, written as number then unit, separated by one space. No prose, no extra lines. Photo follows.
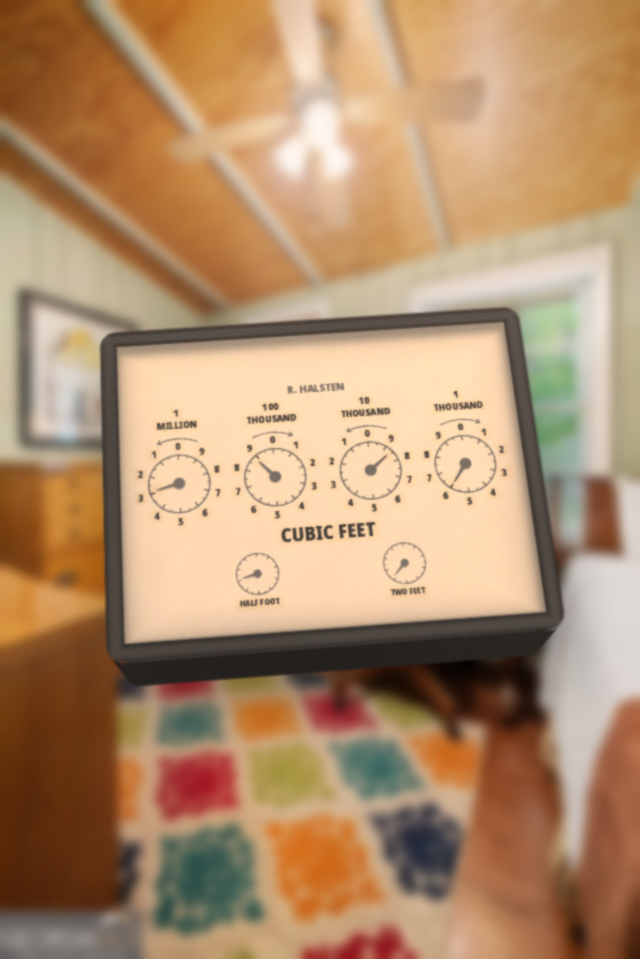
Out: 288600 ft³
